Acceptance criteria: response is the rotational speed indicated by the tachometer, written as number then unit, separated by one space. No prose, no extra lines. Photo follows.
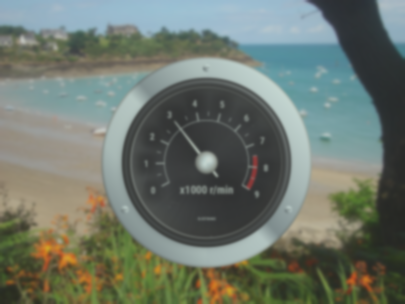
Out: 3000 rpm
